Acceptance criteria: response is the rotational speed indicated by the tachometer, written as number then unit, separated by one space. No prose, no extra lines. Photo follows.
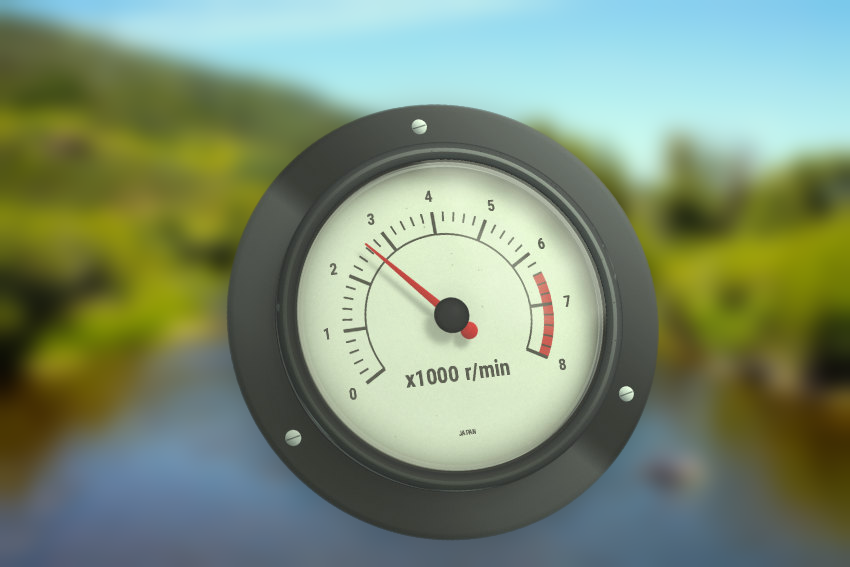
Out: 2600 rpm
